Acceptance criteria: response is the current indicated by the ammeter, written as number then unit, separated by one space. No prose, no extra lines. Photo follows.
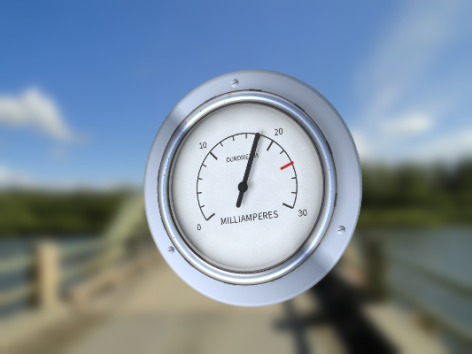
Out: 18 mA
